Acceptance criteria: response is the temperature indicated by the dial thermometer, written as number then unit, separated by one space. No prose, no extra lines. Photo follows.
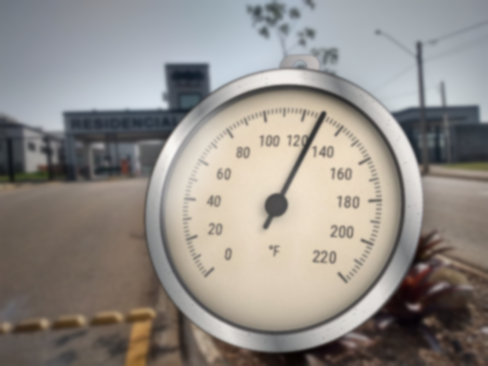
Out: 130 °F
